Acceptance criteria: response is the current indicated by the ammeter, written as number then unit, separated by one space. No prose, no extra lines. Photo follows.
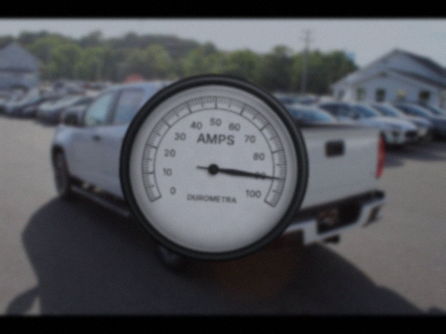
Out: 90 A
